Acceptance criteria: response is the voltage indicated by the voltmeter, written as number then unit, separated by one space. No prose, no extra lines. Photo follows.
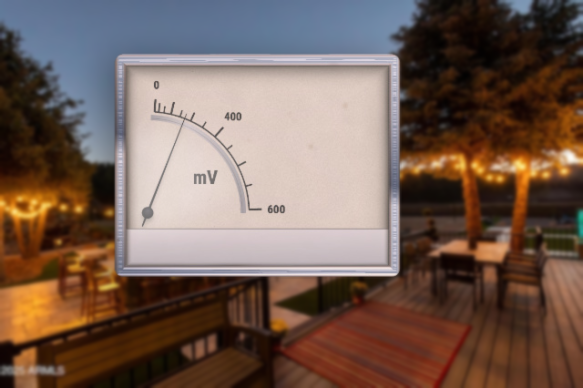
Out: 275 mV
